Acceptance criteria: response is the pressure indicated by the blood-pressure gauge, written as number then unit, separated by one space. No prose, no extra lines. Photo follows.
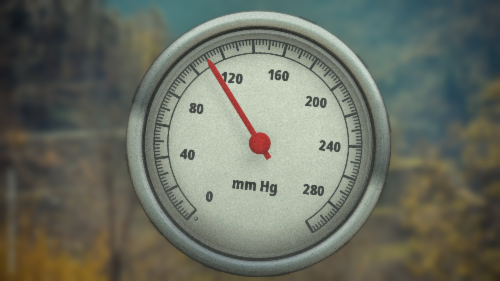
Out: 110 mmHg
